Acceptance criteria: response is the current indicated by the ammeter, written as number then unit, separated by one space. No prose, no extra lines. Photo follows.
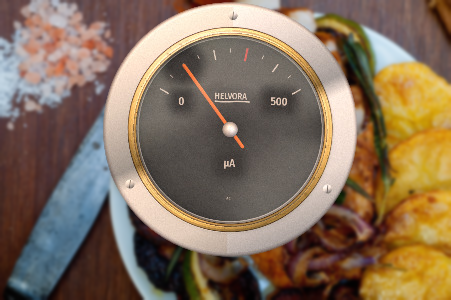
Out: 100 µA
